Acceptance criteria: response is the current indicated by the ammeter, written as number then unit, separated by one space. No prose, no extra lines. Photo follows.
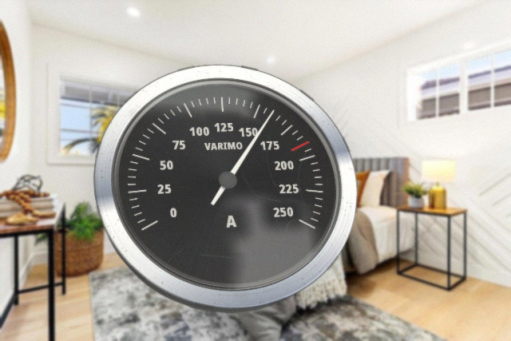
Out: 160 A
